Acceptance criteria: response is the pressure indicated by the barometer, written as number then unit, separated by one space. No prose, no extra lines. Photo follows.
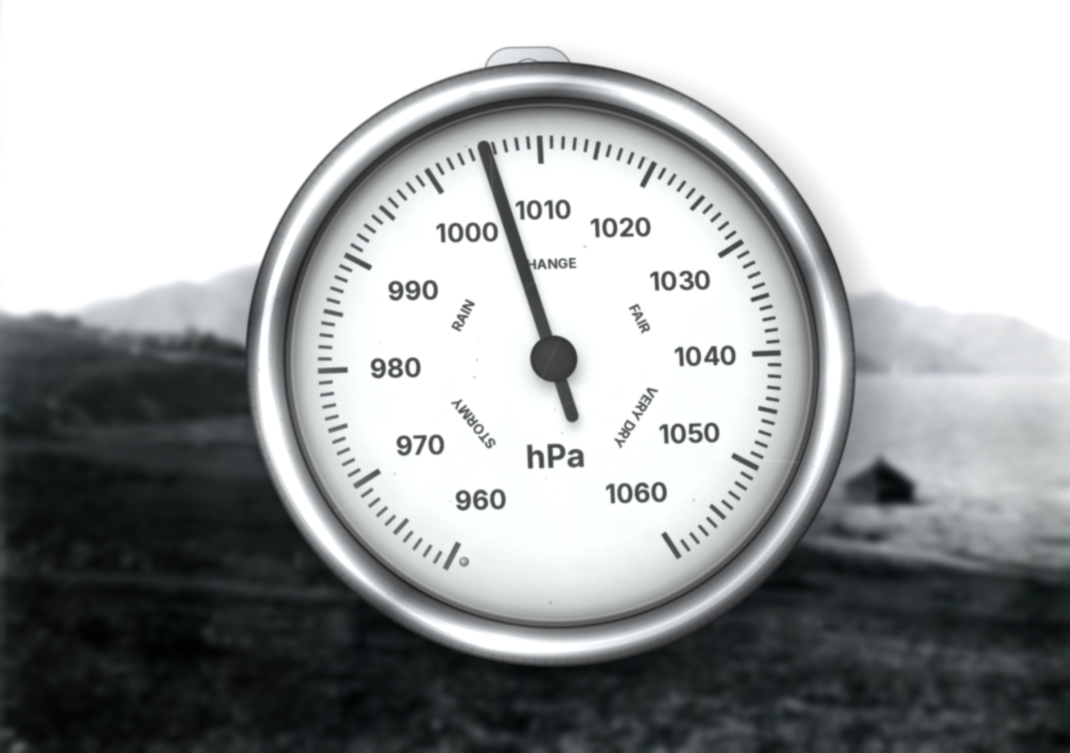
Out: 1005 hPa
